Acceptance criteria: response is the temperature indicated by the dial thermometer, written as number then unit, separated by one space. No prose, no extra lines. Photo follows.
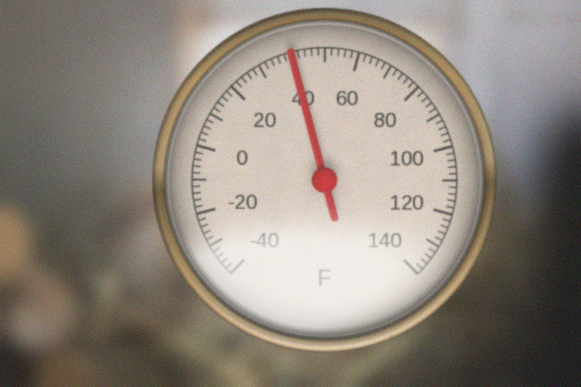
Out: 40 °F
